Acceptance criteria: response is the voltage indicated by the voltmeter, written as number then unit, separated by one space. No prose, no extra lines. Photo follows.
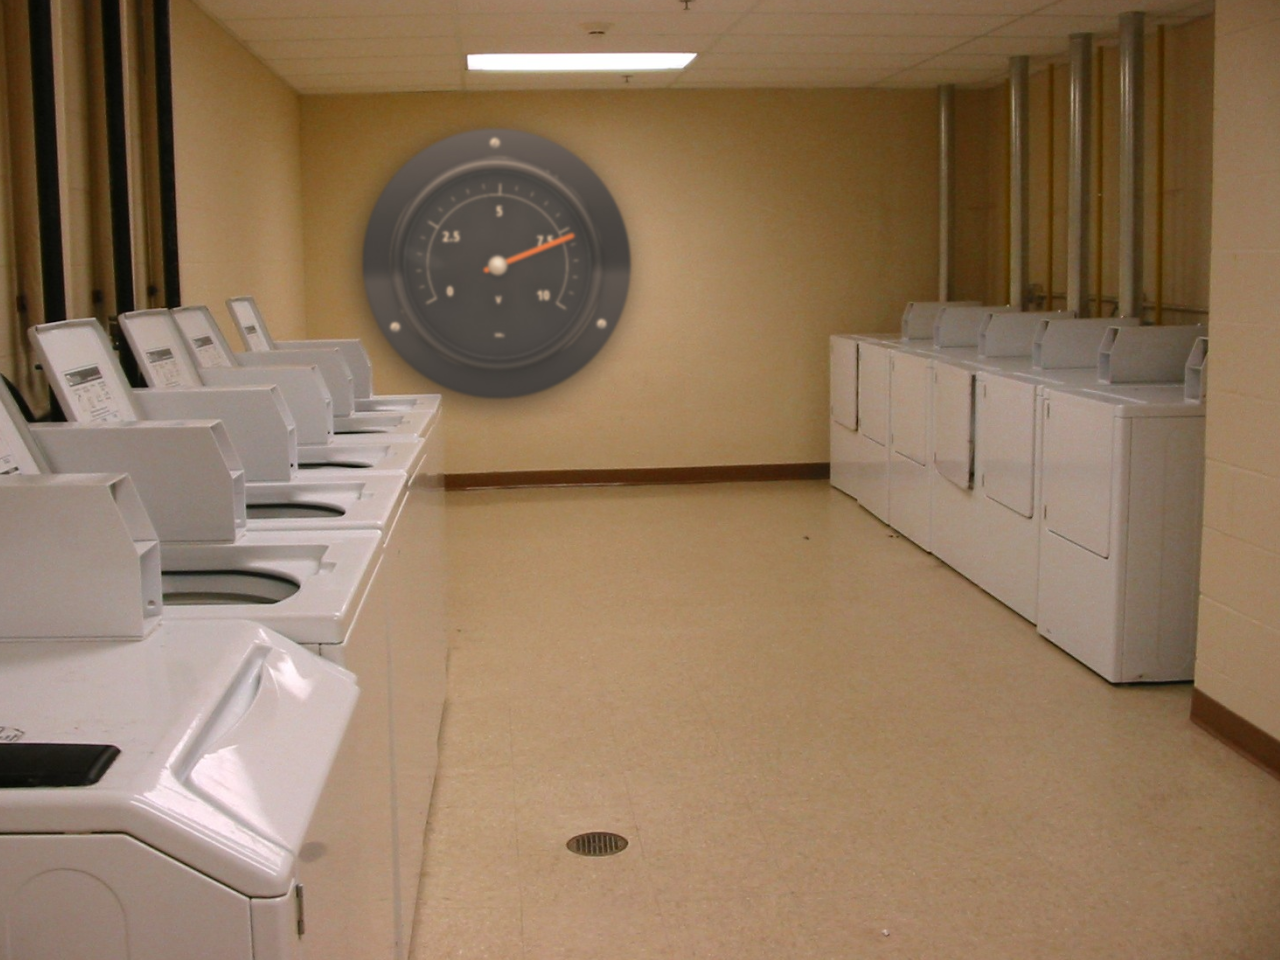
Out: 7.75 V
